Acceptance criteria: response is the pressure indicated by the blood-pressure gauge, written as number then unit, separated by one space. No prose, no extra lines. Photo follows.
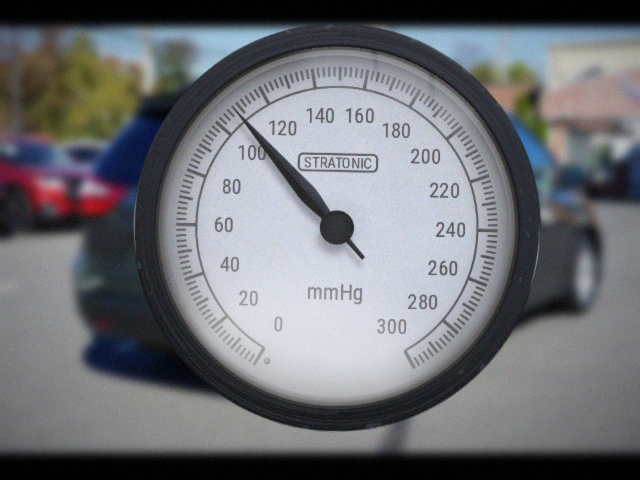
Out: 108 mmHg
